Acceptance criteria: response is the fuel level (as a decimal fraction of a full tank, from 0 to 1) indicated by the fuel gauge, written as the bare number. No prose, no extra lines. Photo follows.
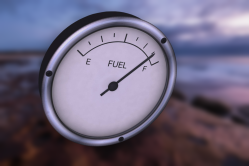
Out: 0.875
